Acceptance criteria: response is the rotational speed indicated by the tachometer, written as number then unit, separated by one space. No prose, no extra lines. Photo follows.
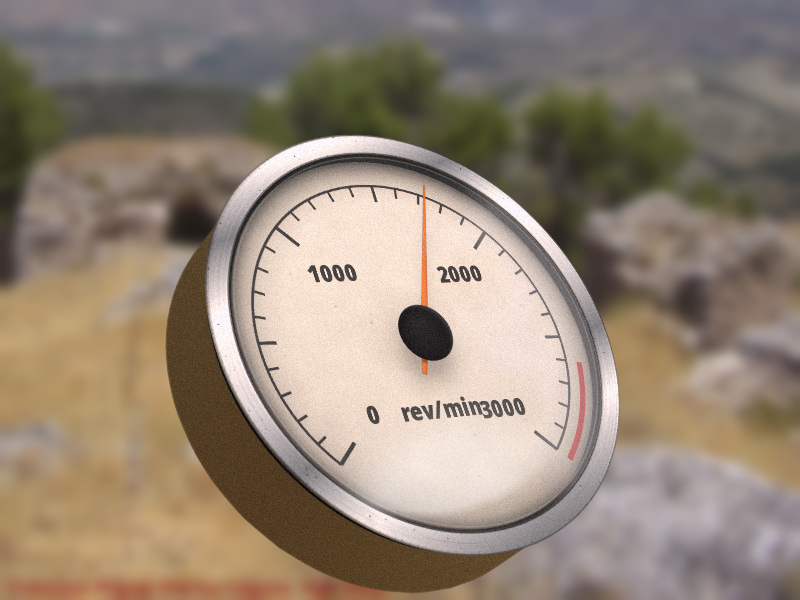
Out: 1700 rpm
